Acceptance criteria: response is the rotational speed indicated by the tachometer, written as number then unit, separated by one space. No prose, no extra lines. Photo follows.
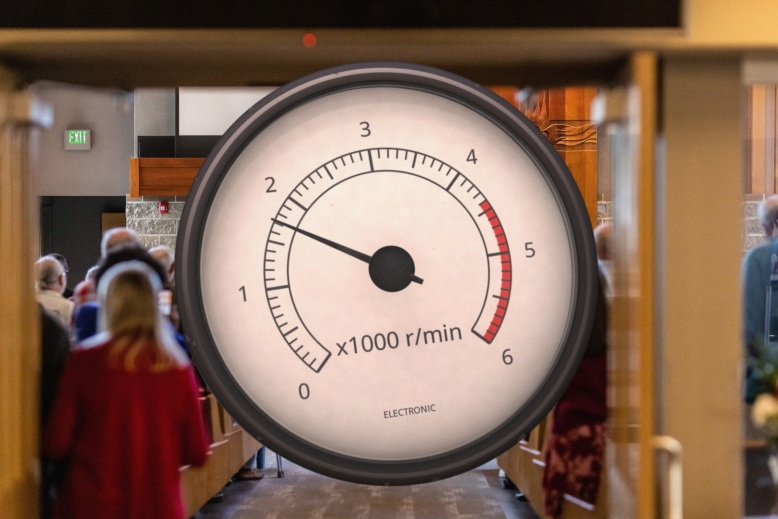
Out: 1700 rpm
